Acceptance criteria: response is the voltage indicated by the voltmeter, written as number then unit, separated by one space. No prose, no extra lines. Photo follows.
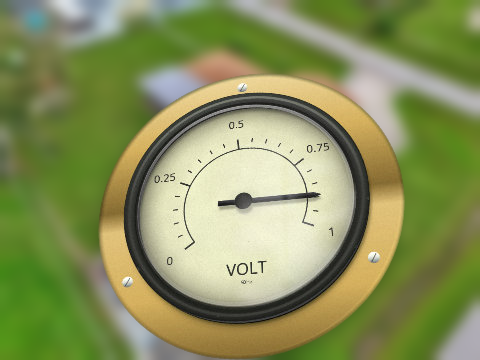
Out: 0.9 V
